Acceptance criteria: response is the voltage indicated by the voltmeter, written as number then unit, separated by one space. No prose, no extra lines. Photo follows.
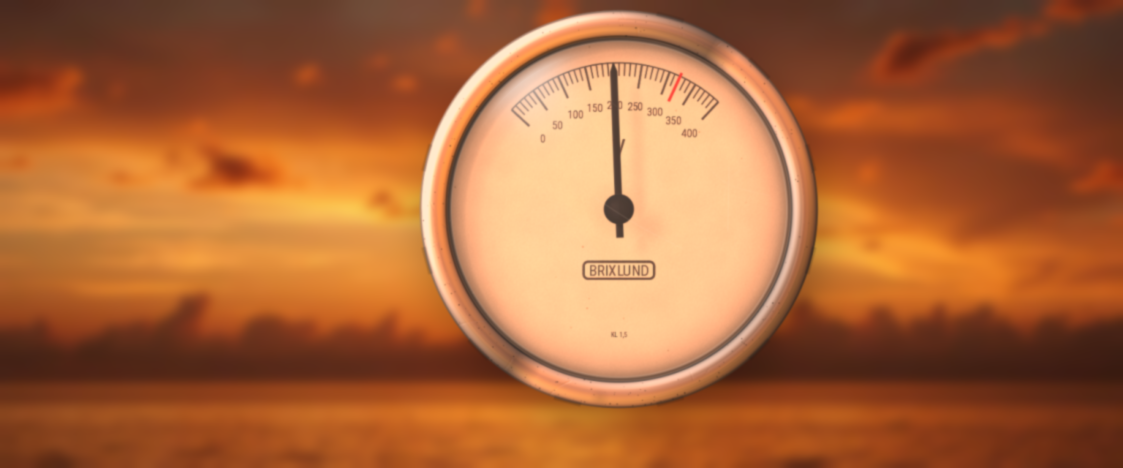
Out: 200 V
